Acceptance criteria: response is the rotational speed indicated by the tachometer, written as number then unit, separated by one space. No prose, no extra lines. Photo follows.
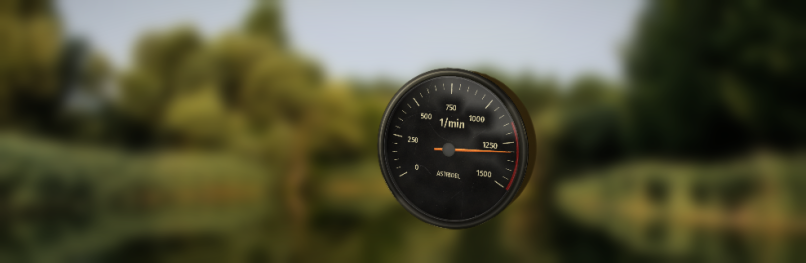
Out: 1300 rpm
